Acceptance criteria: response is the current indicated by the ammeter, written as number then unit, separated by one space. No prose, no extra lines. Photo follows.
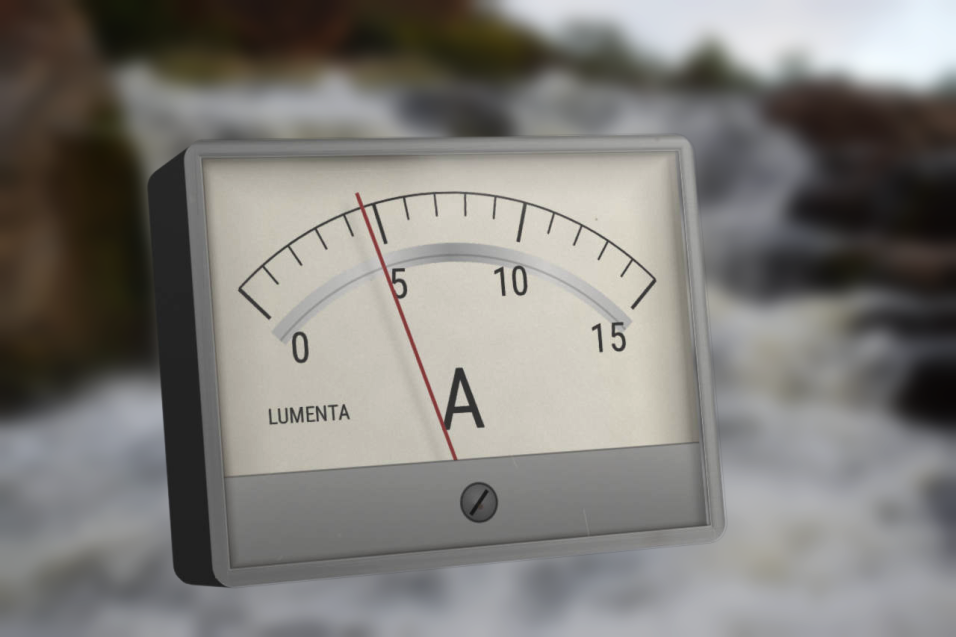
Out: 4.5 A
